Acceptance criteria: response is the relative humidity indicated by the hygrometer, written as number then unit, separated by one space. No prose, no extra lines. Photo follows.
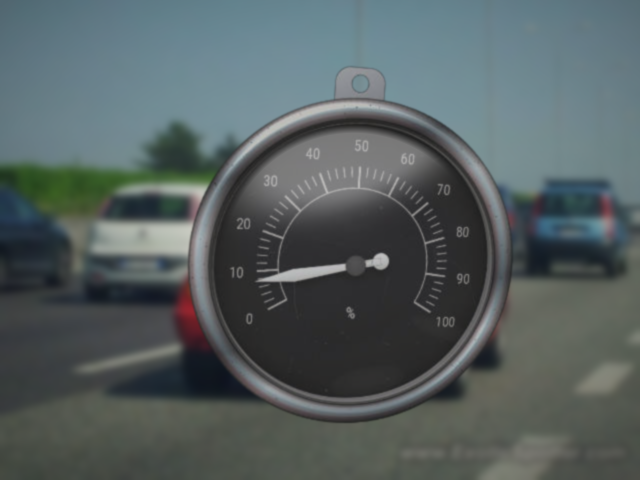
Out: 8 %
